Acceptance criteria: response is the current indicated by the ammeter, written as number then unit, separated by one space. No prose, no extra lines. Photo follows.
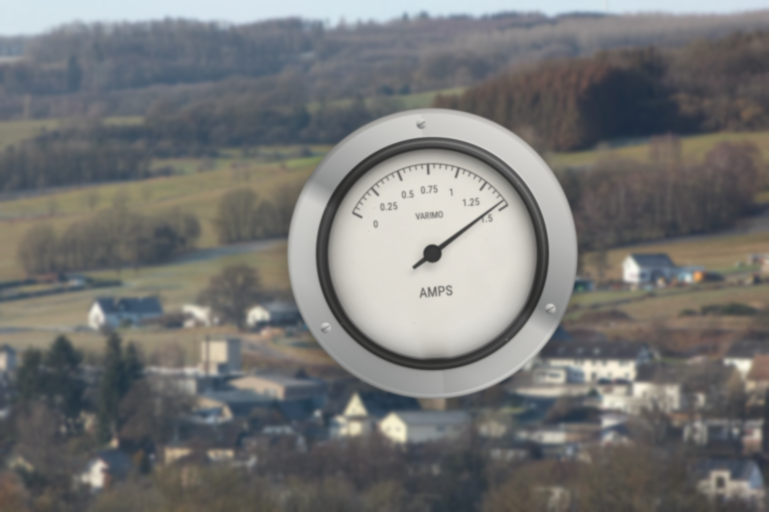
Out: 1.45 A
